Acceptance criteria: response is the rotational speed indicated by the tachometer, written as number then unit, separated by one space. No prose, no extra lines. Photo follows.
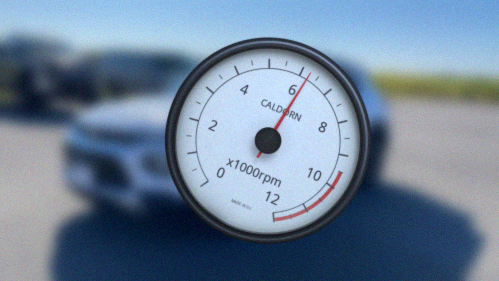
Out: 6250 rpm
